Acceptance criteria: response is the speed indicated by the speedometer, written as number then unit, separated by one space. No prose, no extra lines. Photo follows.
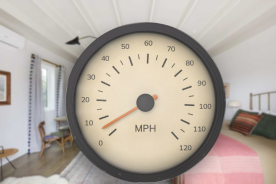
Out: 5 mph
